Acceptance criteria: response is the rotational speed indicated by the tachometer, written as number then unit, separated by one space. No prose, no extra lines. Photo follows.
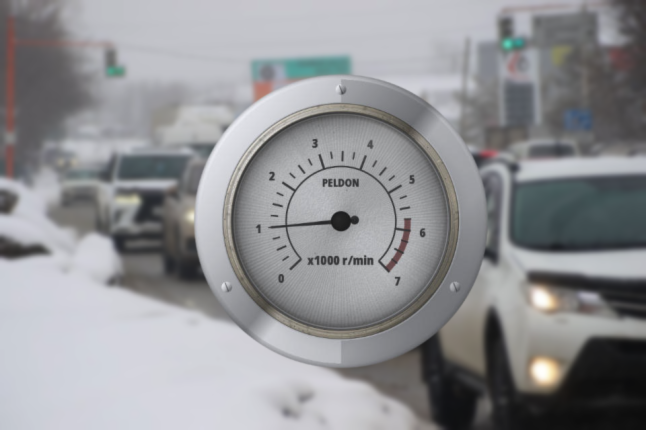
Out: 1000 rpm
